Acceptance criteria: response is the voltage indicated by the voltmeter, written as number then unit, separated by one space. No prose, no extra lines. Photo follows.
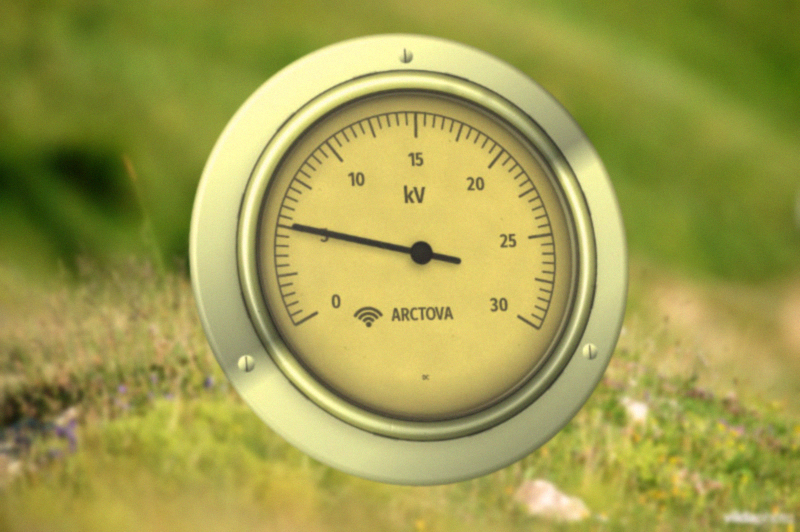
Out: 5 kV
